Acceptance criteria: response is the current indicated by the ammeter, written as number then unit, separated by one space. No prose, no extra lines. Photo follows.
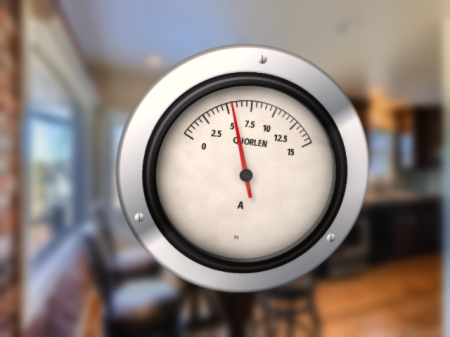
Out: 5.5 A
